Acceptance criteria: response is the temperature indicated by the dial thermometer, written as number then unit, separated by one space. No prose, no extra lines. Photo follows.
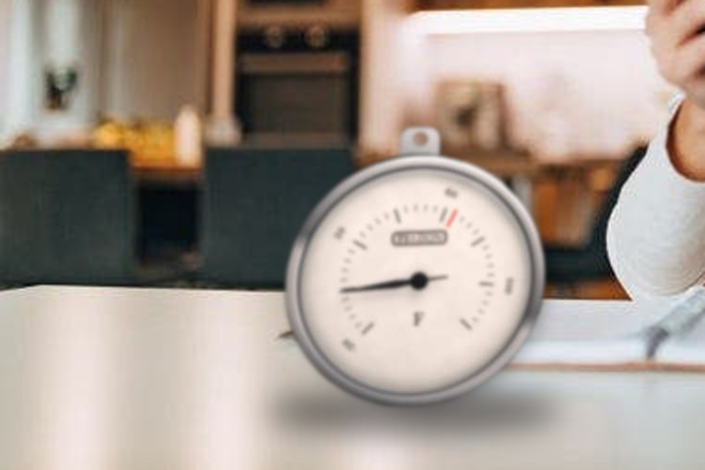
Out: 0 °F
